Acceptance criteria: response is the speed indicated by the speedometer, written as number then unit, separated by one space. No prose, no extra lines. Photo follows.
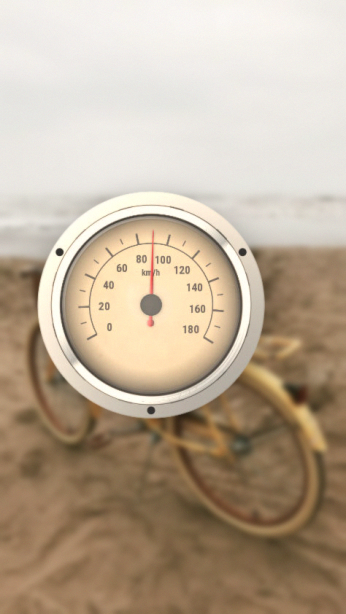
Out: 90 km/h
